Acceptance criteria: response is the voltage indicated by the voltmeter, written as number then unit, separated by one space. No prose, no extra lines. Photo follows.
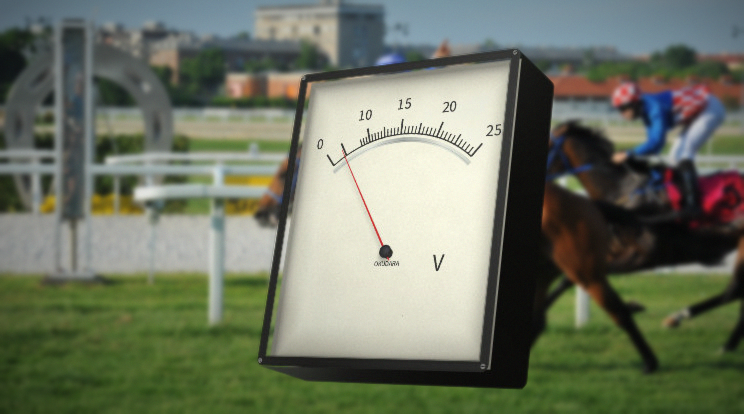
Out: 5 V
